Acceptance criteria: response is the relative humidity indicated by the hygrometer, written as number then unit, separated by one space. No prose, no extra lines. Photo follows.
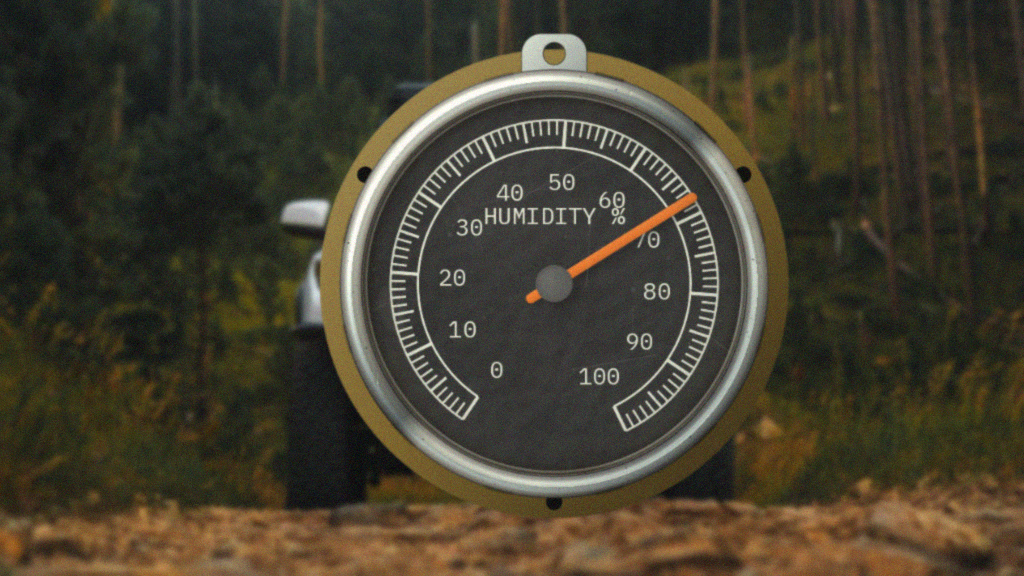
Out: 68 %
